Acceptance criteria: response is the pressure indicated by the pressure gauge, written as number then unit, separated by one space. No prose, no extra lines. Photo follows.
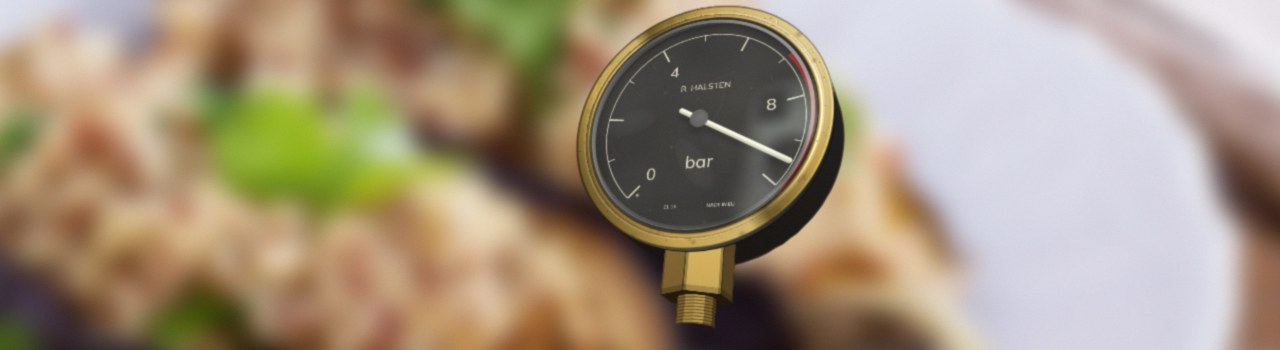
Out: 9.5 bar
